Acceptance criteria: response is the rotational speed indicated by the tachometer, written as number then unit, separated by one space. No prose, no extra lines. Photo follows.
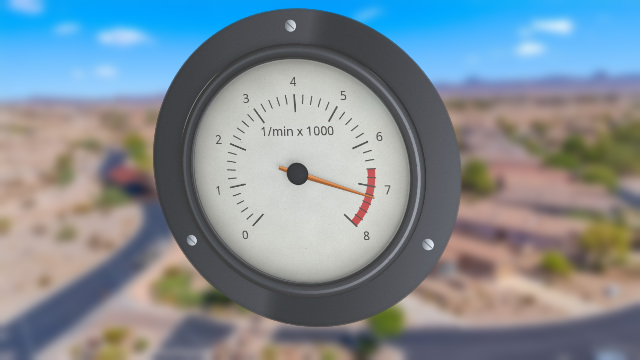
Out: 7200 rpm
